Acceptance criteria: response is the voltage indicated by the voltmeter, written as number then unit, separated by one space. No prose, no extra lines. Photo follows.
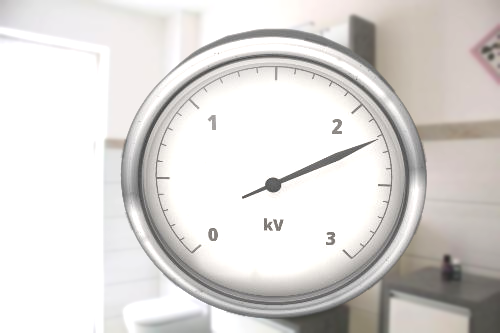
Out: 2.2 kV
